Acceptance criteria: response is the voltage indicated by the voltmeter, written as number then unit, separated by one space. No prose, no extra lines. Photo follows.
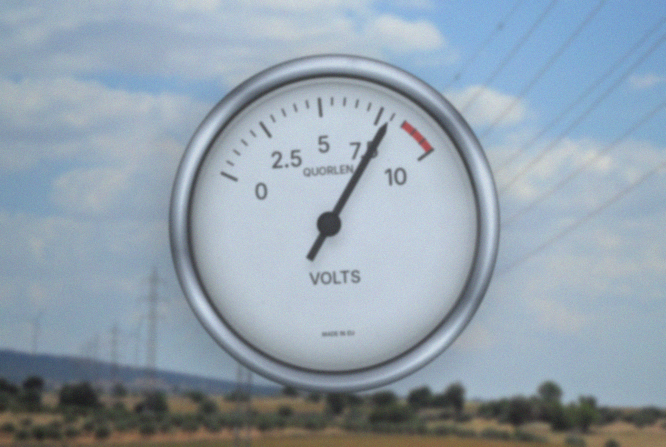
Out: 8 V
